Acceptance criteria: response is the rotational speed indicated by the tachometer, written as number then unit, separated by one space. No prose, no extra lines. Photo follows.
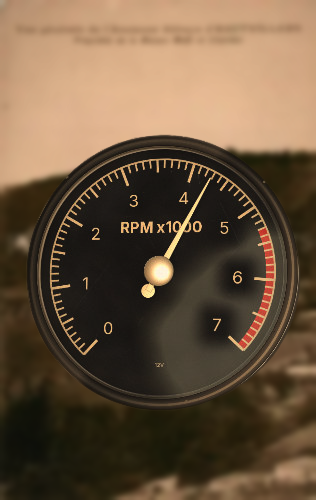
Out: 4300 rpm
